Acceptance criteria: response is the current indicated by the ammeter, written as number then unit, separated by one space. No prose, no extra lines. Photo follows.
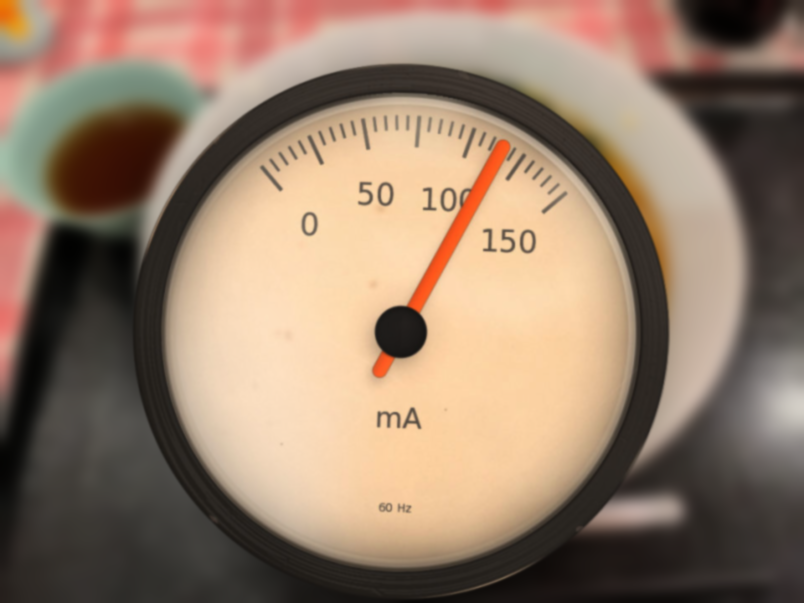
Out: 115 mA
